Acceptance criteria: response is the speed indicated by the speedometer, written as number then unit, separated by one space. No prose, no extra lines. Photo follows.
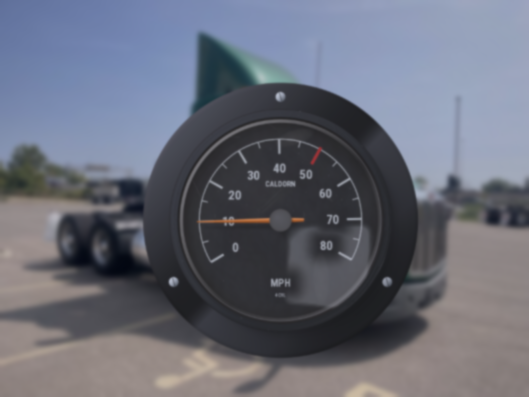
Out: 10 mph
